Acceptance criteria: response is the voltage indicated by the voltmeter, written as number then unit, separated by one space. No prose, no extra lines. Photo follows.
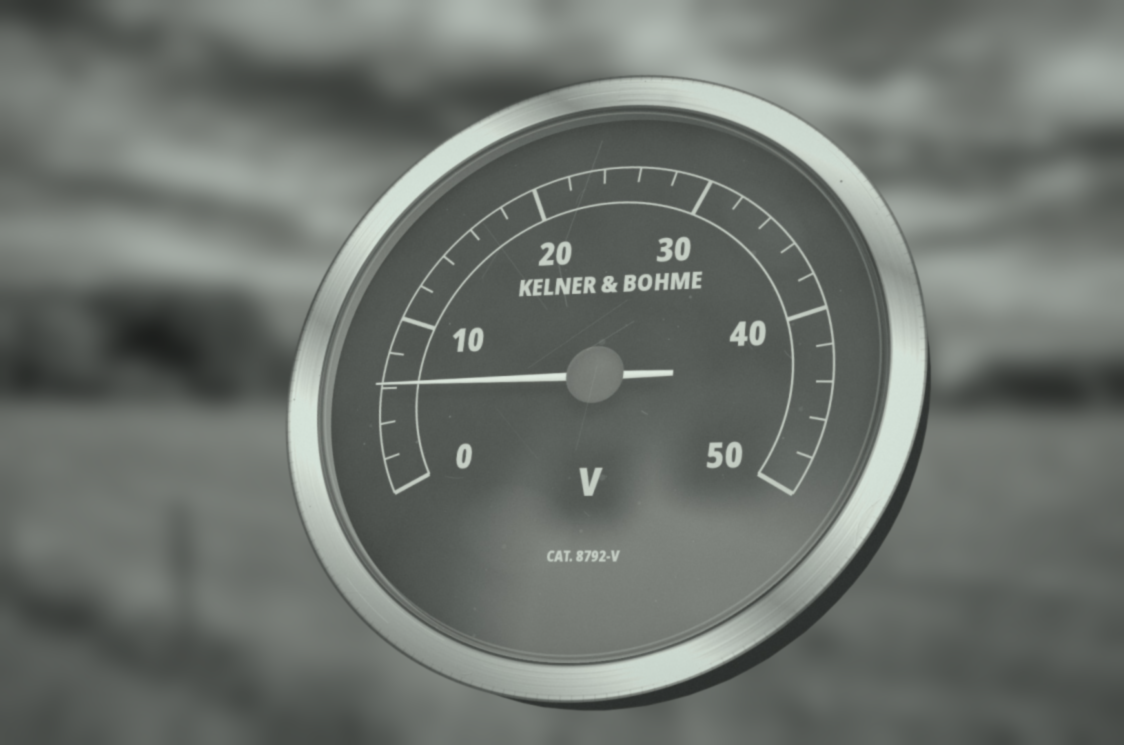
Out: 6 V
